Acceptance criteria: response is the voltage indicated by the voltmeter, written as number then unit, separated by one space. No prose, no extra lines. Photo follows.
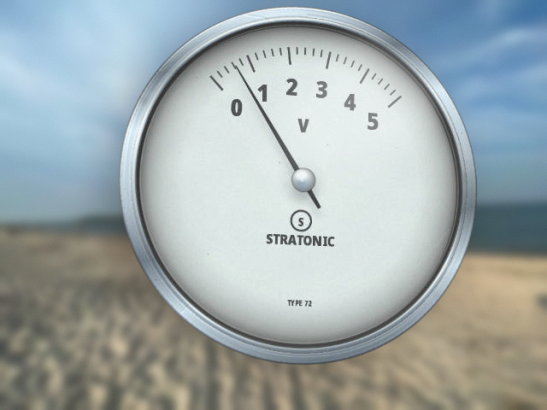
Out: 0.6 V
